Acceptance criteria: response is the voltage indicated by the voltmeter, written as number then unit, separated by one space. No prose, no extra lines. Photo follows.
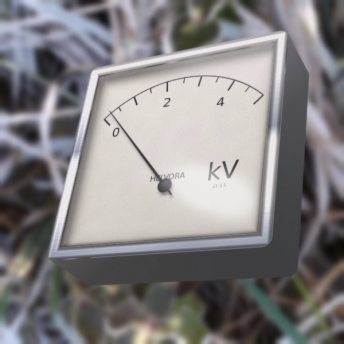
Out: 0.25 kV
